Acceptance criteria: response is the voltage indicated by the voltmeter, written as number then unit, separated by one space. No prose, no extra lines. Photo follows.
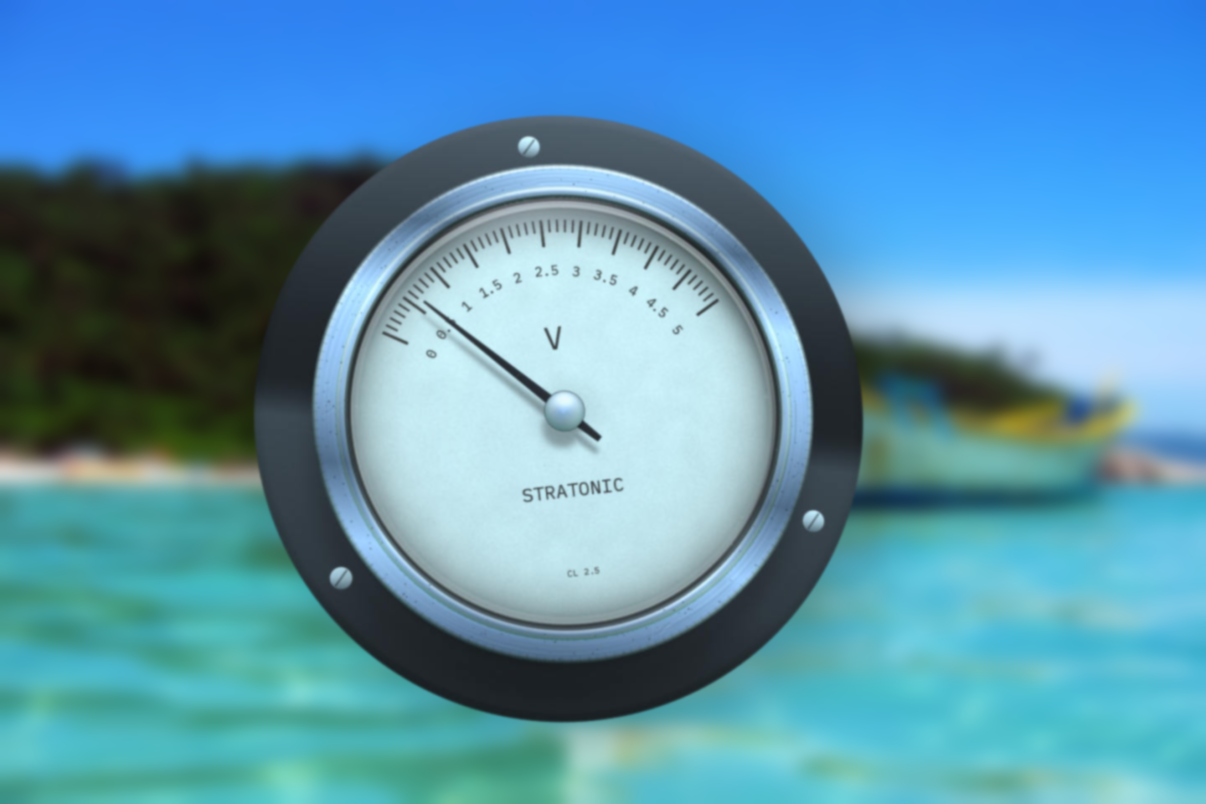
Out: 0.6 V
